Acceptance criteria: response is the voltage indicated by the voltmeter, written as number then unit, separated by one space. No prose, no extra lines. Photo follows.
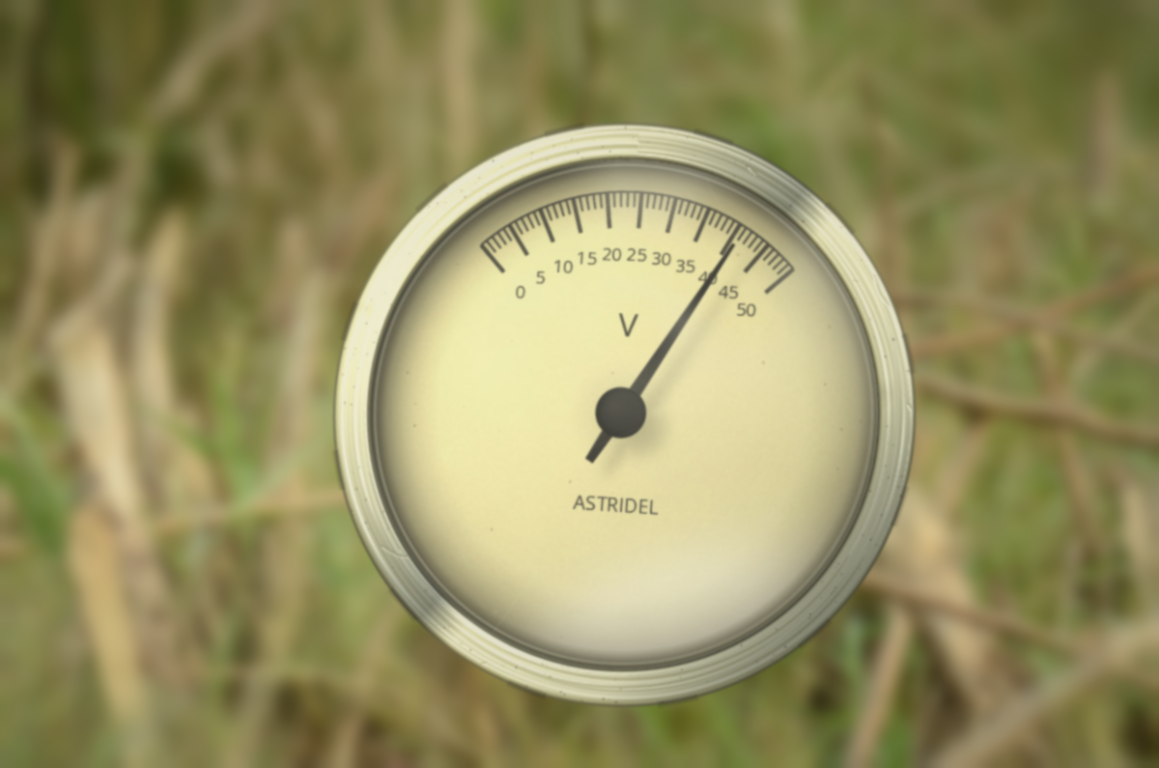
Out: 41 V
